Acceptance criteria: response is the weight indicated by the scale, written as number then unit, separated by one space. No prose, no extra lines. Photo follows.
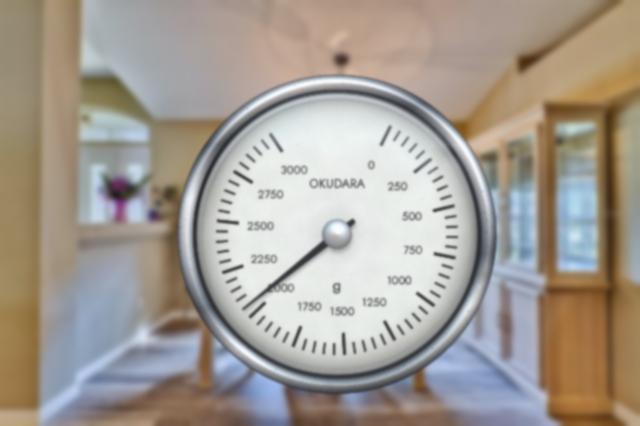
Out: 2050 g
